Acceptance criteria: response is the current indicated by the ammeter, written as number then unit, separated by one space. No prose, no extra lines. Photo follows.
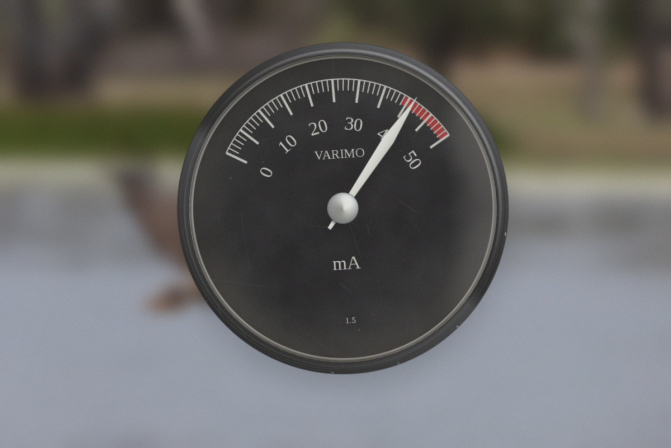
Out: 41 mA
